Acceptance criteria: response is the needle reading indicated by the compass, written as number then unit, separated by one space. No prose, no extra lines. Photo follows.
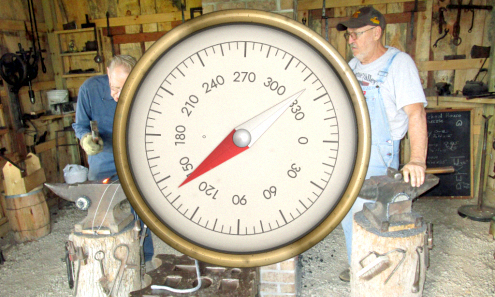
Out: 140 °
